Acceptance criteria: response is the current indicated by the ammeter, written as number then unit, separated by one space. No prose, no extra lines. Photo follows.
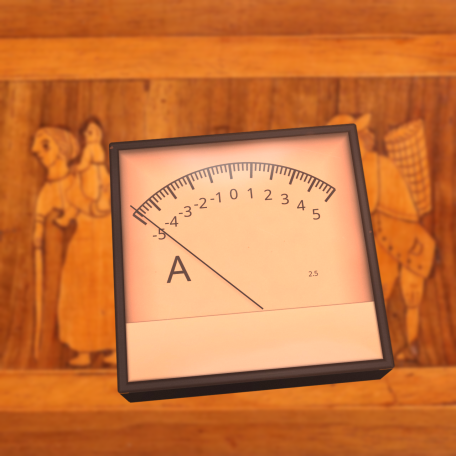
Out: -4.8 A
